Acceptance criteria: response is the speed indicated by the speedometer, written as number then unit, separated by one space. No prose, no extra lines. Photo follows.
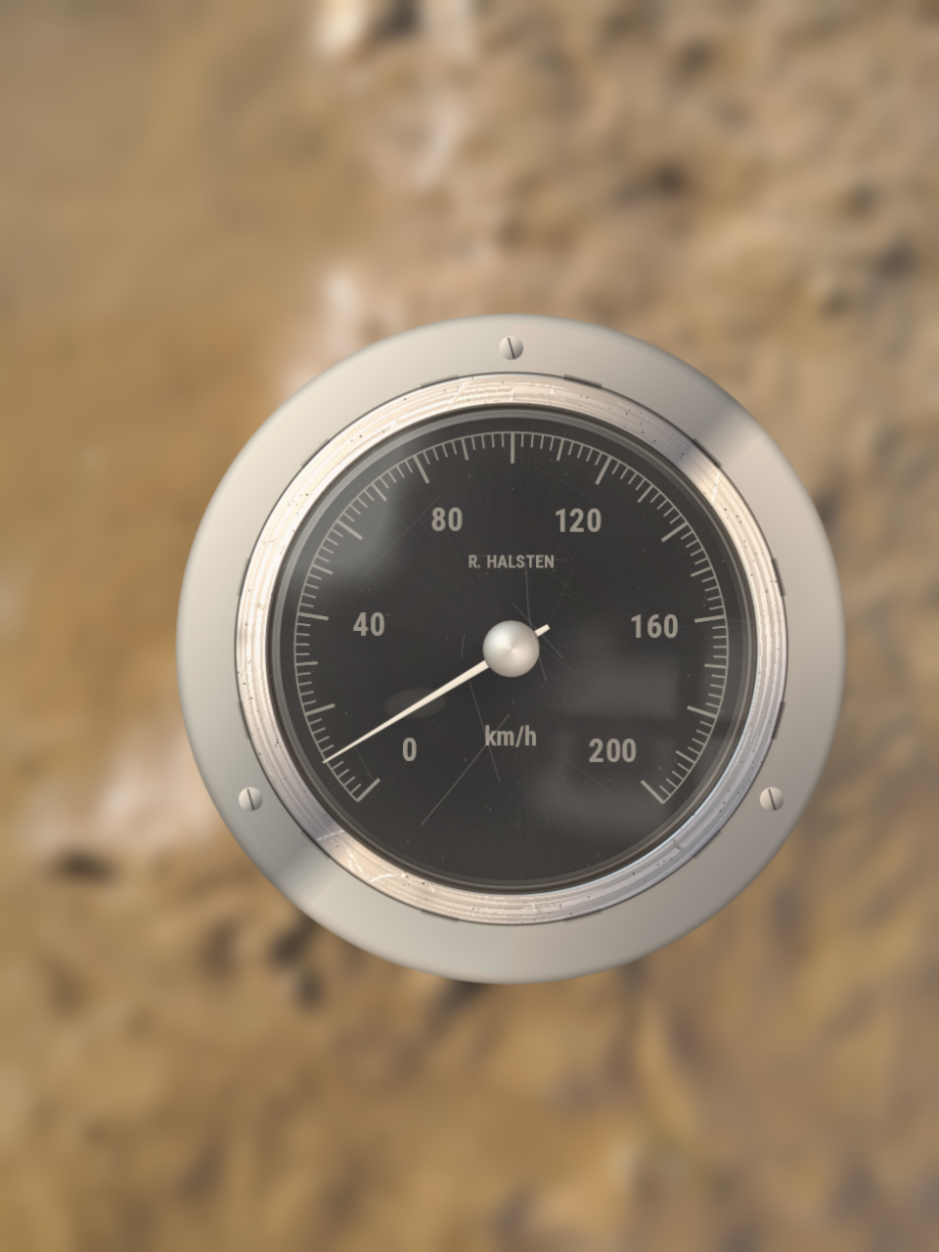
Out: 10 km/h
